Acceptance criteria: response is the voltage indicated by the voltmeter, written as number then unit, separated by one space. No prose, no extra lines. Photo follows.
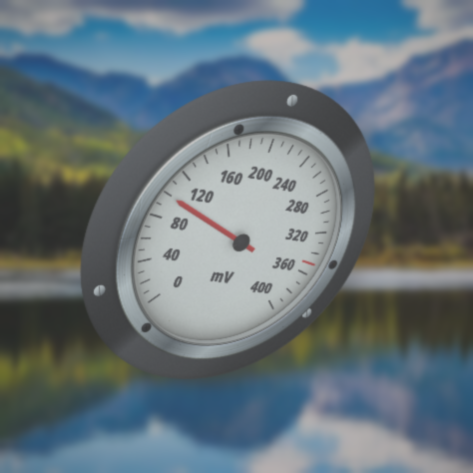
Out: 100 mV
